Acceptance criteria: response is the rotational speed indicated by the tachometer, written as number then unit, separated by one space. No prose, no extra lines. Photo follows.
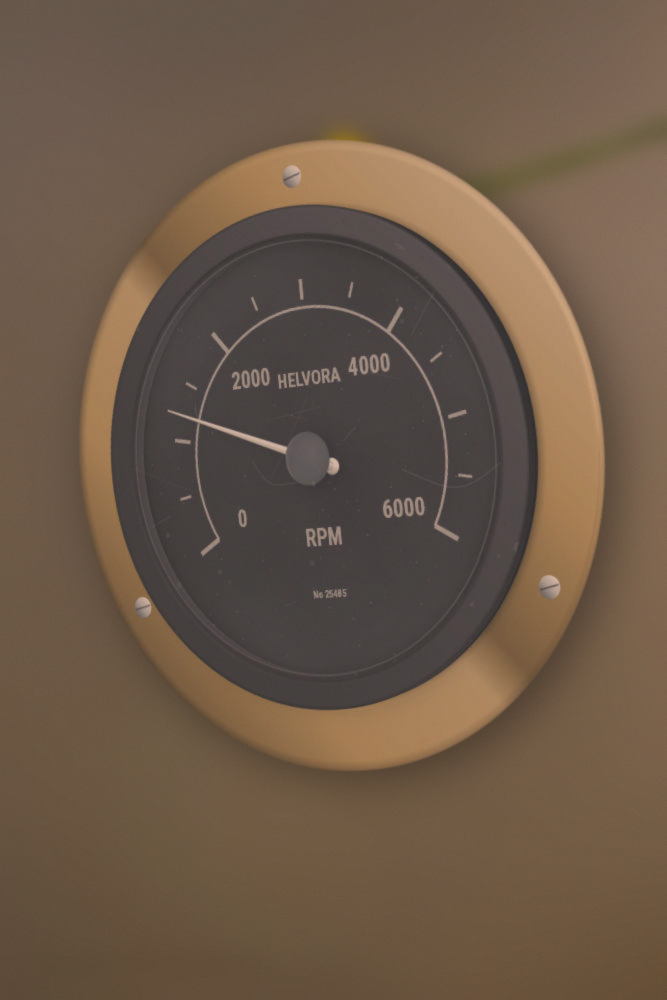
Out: 1250 rpm
